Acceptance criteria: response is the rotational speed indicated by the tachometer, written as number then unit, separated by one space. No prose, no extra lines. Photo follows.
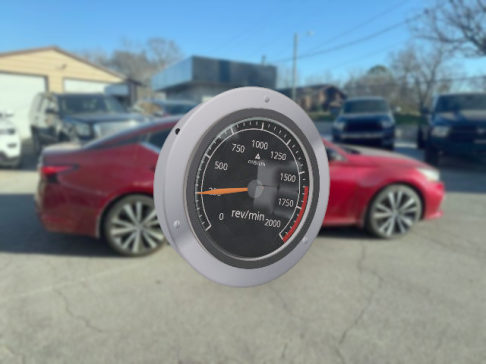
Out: 250 rpm
